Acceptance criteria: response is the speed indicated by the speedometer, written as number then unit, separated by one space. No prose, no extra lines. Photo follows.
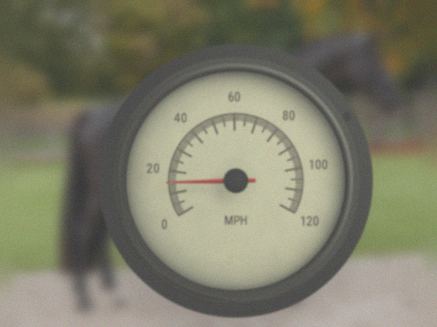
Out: 15 mph
